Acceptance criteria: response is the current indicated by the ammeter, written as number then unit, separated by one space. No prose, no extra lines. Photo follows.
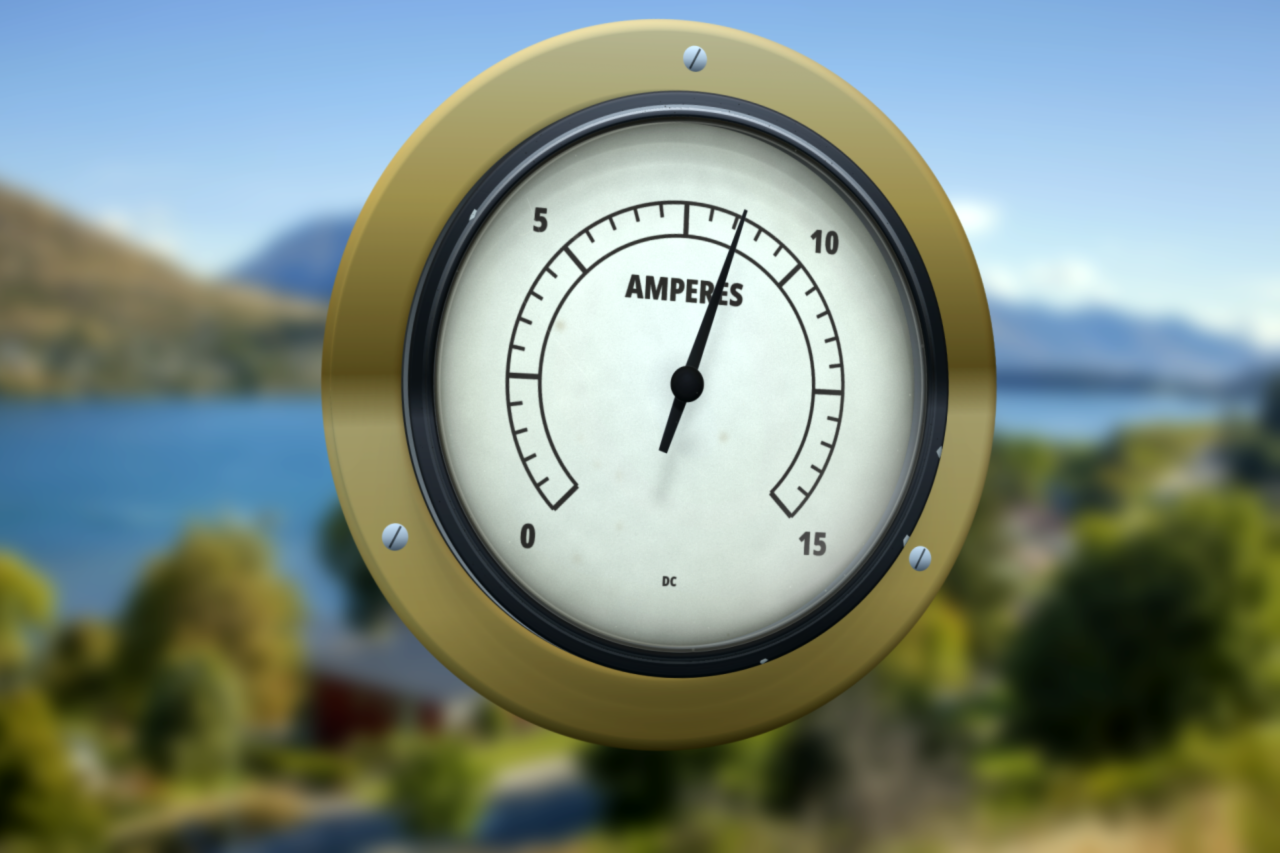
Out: 8.5 A
